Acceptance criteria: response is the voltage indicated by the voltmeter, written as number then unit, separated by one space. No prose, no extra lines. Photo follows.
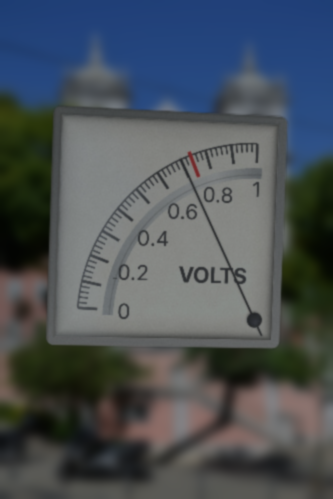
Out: 0.7 V
